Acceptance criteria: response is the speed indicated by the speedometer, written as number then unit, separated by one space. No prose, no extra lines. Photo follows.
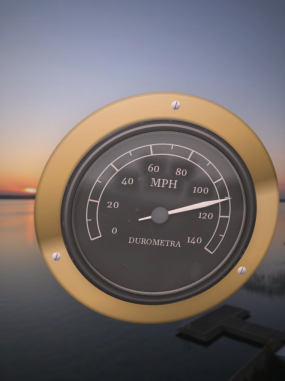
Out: 110 mph
